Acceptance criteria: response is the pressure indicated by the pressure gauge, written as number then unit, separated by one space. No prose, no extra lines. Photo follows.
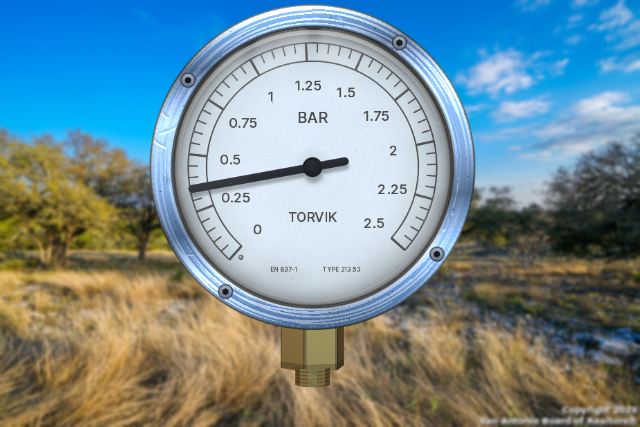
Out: 0.35 bar
